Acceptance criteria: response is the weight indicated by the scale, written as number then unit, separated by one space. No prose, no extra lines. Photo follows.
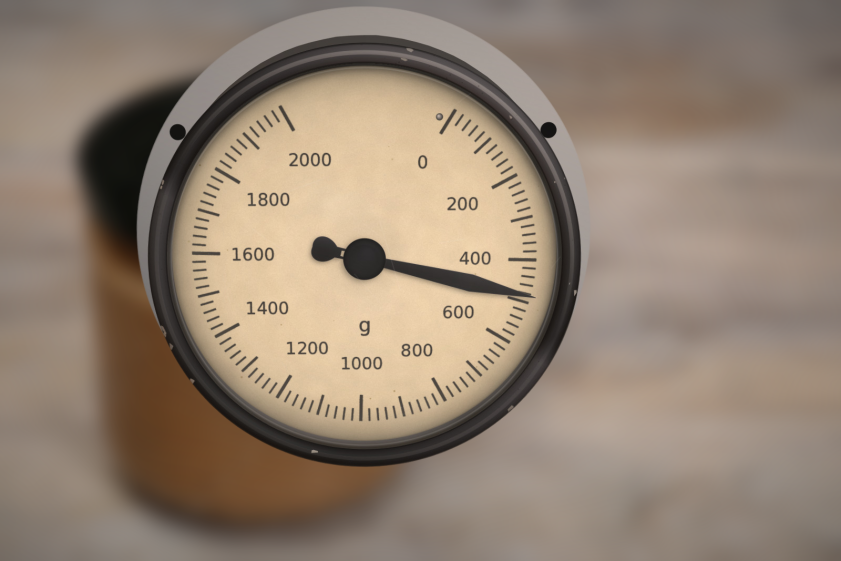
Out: 480 g
